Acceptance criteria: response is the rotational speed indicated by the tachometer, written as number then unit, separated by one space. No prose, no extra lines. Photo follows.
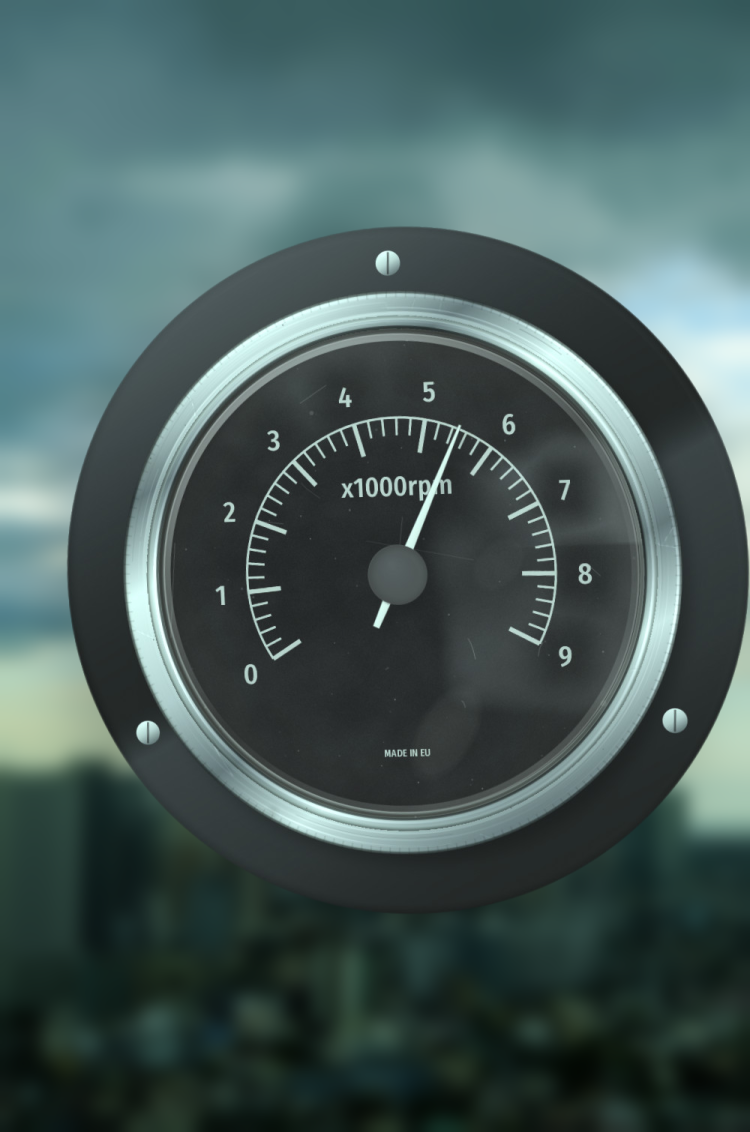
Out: 5500 rpm
